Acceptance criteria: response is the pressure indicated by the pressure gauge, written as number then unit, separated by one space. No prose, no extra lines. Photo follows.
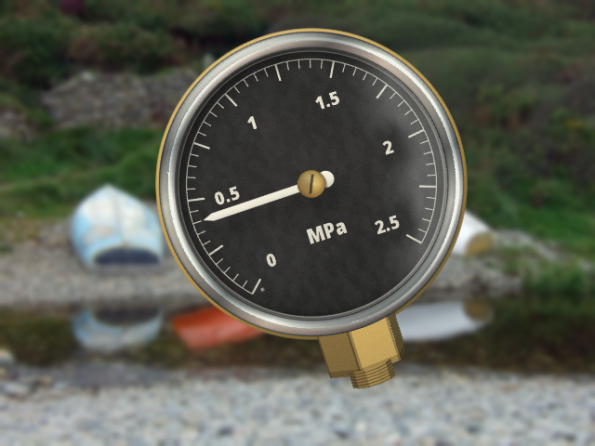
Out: 0.4 MPa
